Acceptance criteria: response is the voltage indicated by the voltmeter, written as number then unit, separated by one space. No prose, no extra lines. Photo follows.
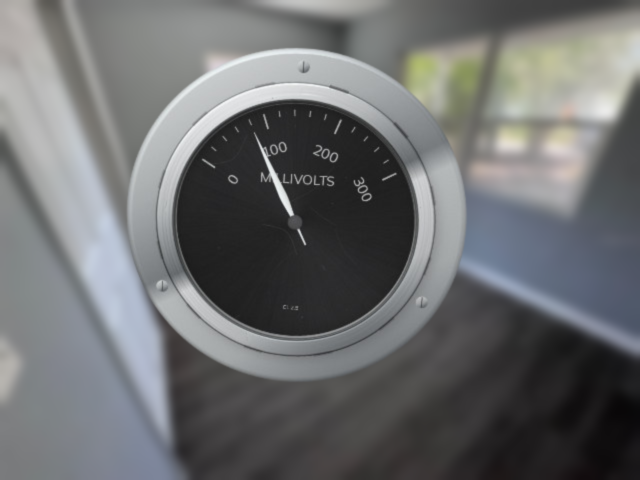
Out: 80 mV
